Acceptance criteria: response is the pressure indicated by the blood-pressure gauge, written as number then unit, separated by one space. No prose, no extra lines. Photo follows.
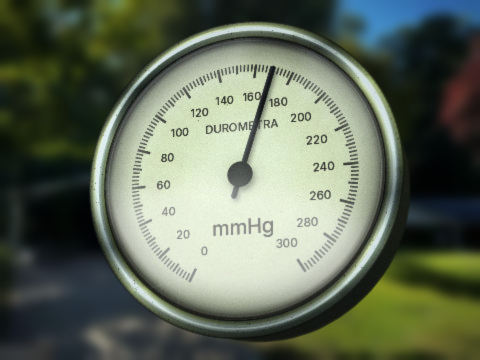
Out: 170 mmHg
